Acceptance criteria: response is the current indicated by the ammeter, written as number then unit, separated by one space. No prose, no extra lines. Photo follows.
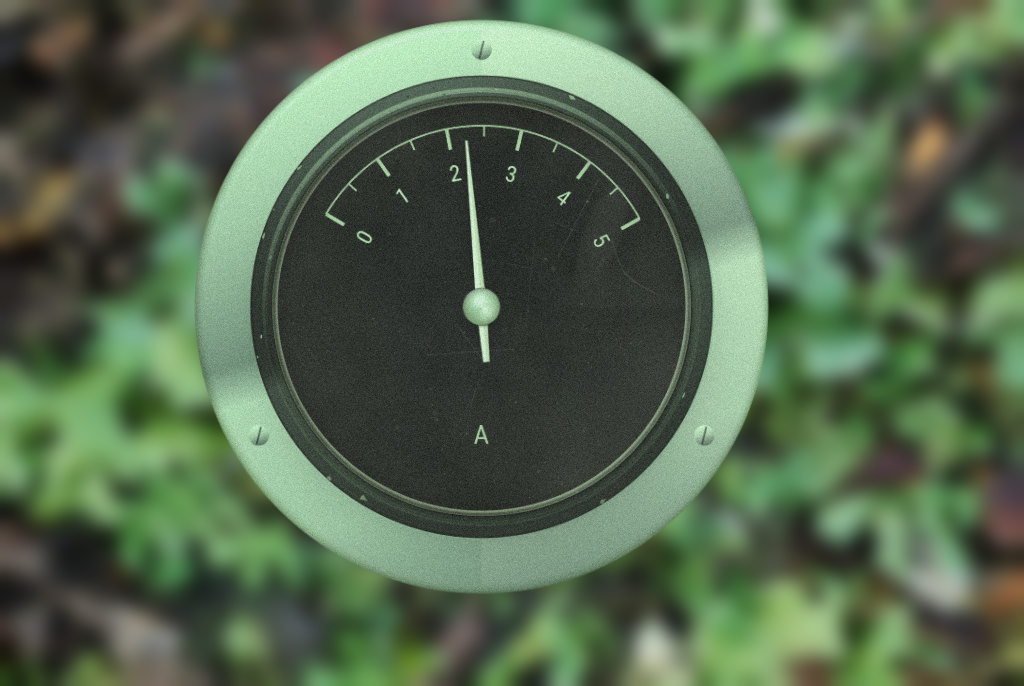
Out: 2.25 A
